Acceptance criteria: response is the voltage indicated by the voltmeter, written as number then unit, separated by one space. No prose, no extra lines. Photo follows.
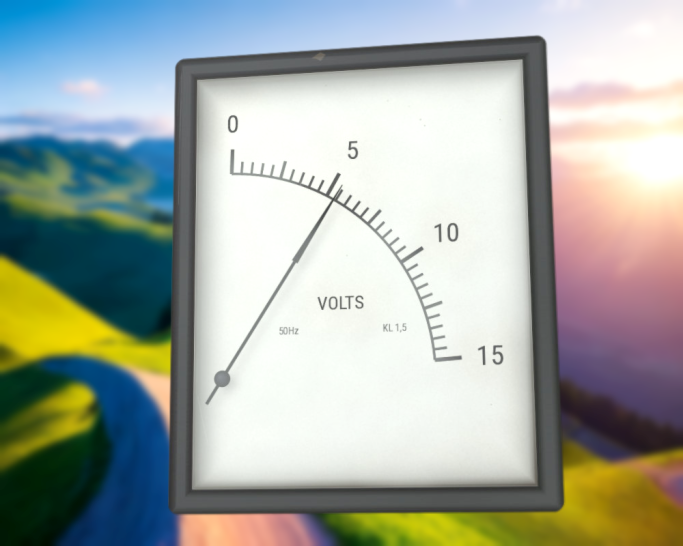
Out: 5.5 V
